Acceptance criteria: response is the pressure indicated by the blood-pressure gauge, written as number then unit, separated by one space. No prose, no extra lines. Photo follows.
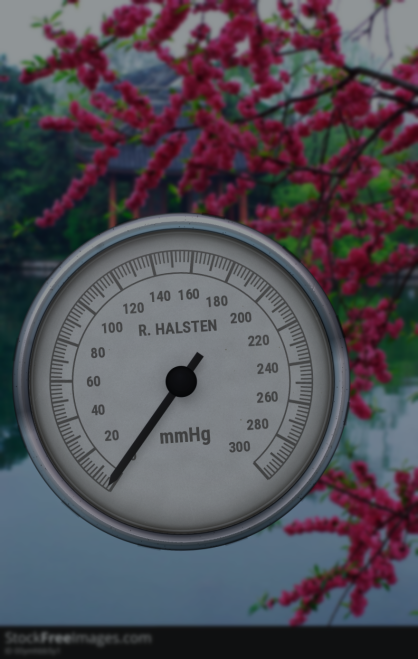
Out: 2 mmHg
